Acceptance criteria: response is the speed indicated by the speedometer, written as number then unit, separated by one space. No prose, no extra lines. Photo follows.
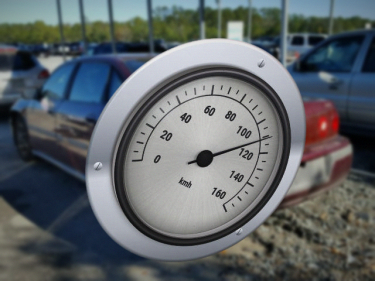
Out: 110 km/h
